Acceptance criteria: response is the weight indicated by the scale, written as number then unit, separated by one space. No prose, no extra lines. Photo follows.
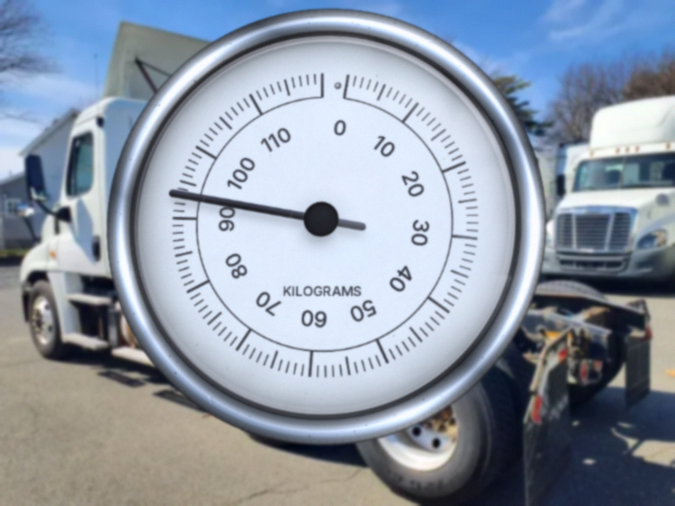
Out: 93 kg
